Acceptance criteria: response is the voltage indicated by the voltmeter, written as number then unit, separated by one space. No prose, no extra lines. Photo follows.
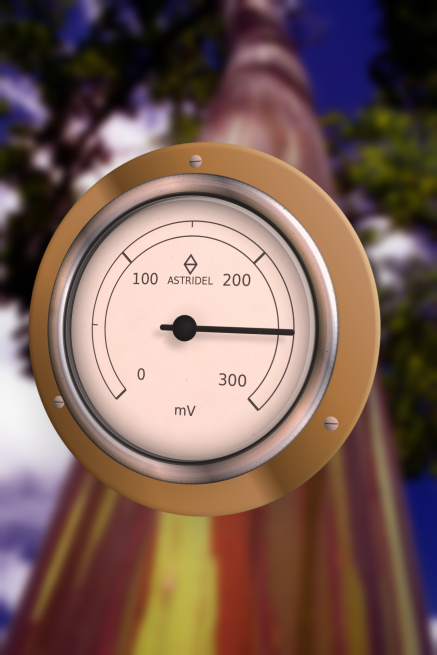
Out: 250 mV
